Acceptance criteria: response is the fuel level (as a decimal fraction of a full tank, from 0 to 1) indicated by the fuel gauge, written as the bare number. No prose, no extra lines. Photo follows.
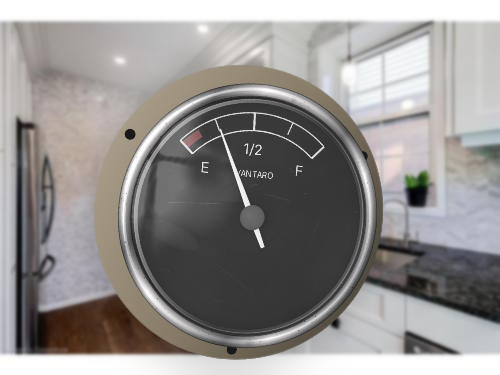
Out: 0.25
